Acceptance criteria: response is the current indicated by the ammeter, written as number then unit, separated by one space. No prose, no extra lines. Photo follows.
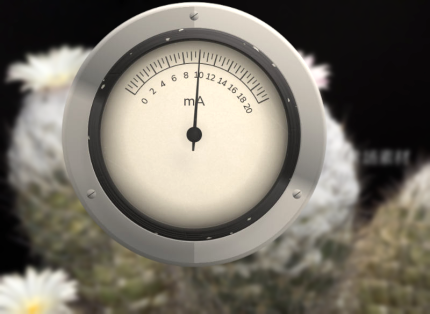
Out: 10 mA
